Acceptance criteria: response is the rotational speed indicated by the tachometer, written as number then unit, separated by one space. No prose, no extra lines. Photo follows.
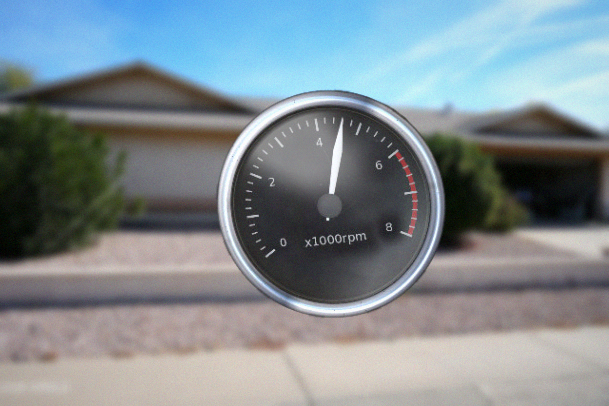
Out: 4600 rpm
